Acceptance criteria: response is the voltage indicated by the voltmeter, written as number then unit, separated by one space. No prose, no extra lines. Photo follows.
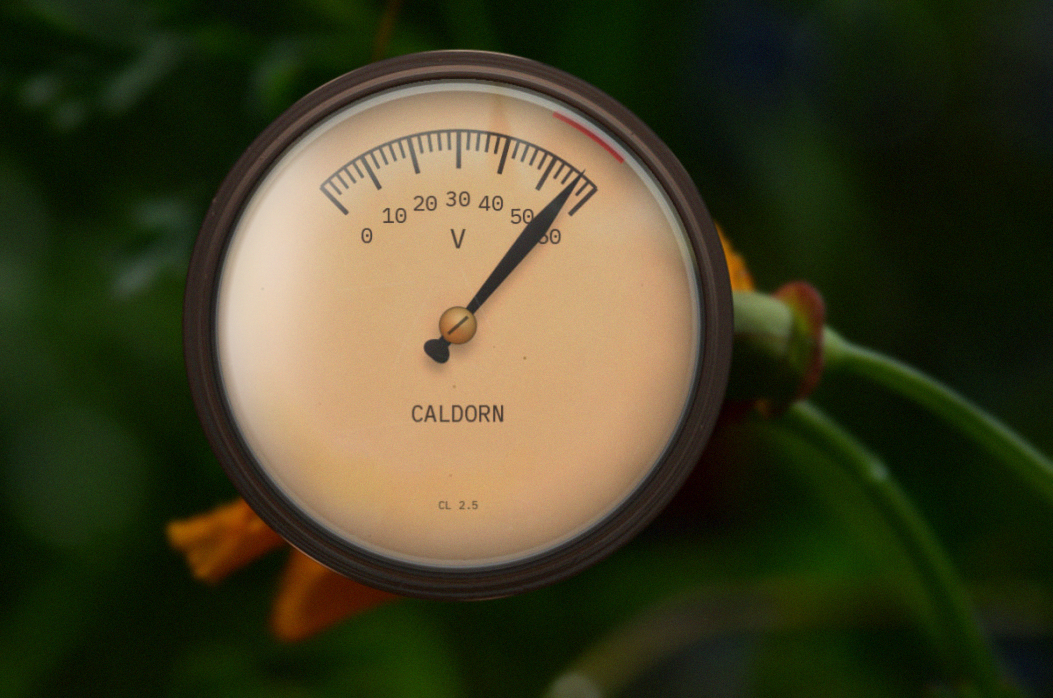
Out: 56 V
